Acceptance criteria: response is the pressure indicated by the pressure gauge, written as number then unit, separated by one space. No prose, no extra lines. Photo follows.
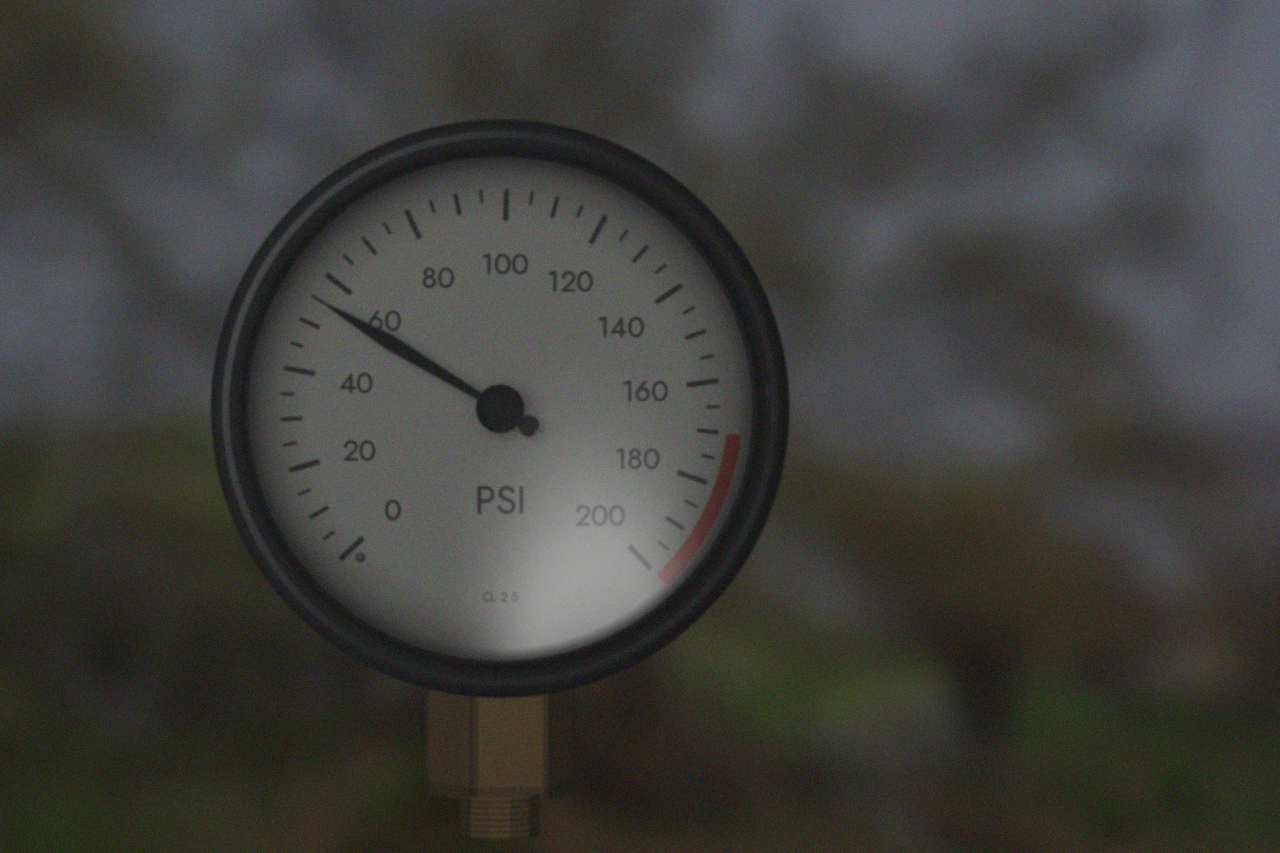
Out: 55 psi
